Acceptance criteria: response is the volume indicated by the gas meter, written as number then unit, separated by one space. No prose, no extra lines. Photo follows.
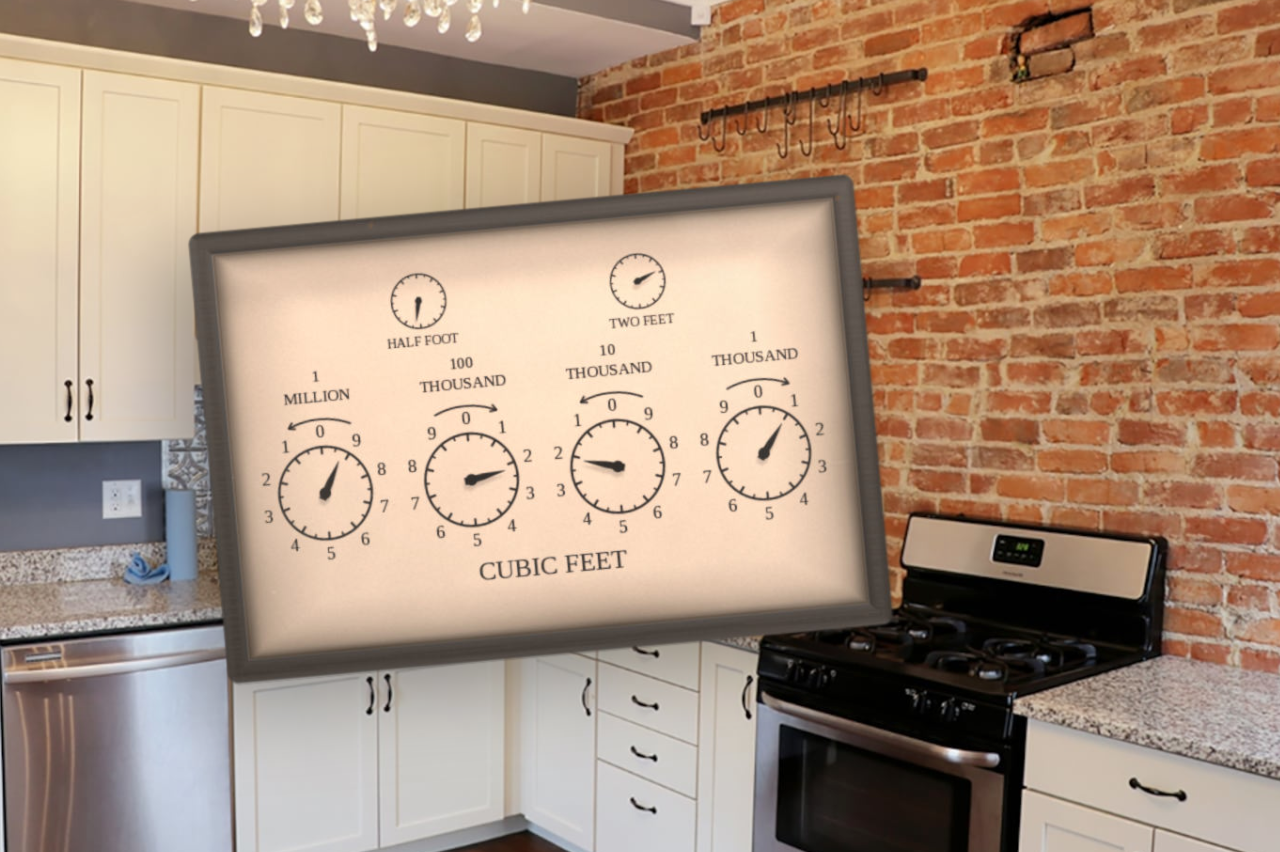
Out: 922100 ft³
